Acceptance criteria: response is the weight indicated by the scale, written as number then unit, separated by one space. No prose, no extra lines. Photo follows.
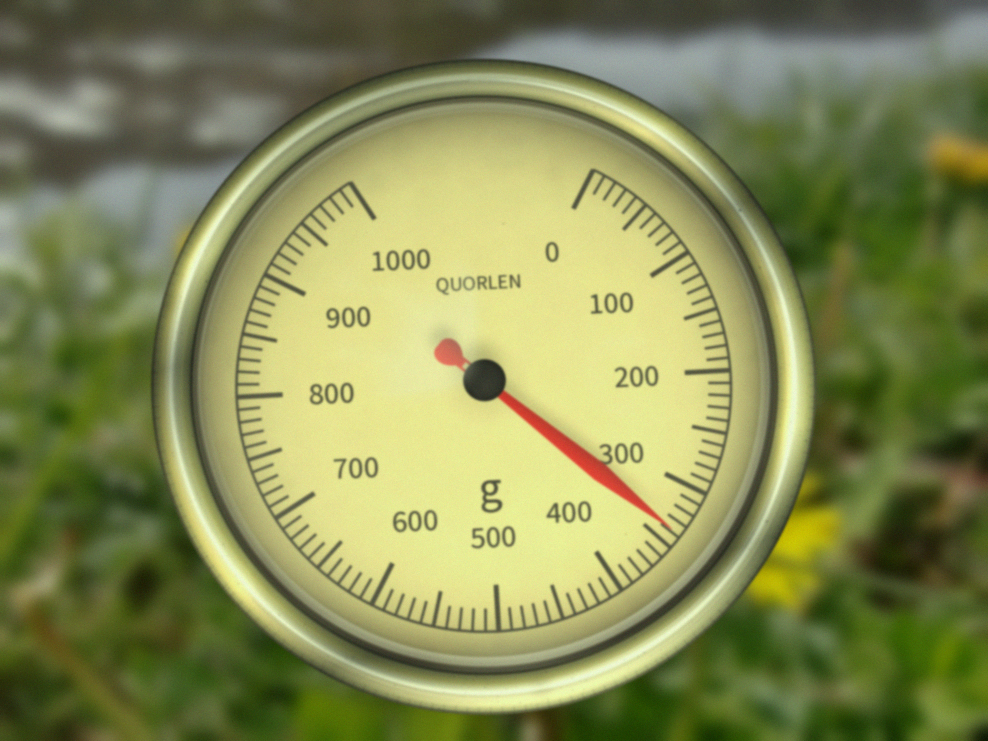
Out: 340 g
